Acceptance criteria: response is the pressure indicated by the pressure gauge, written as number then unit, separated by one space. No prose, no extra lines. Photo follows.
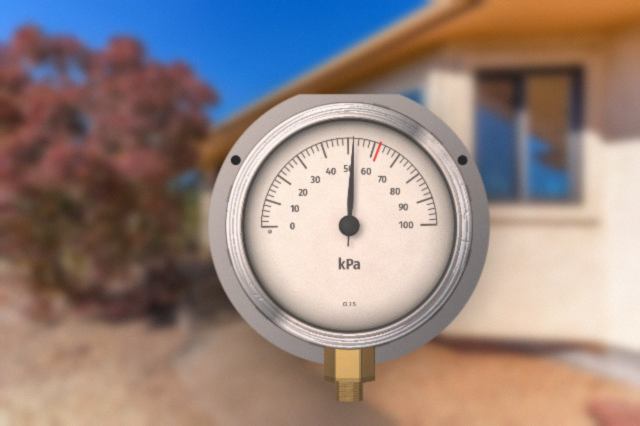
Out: 52 kPa
